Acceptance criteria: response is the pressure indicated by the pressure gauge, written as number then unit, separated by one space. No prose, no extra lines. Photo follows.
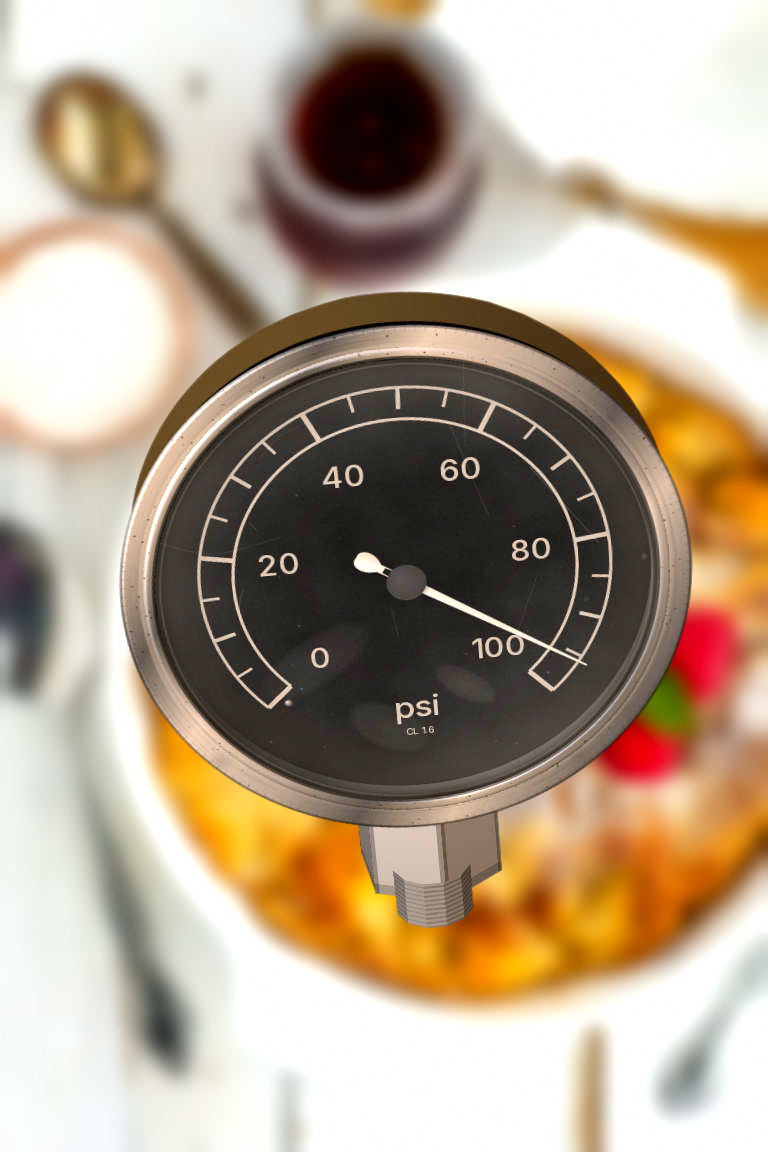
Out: 95 psi
